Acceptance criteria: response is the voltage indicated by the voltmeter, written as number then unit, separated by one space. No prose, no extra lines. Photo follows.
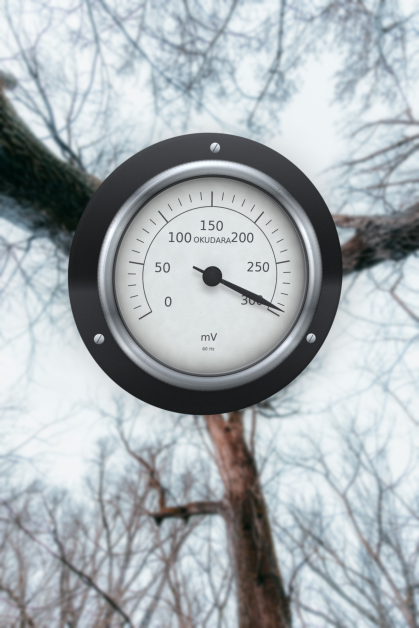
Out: 295 mV
